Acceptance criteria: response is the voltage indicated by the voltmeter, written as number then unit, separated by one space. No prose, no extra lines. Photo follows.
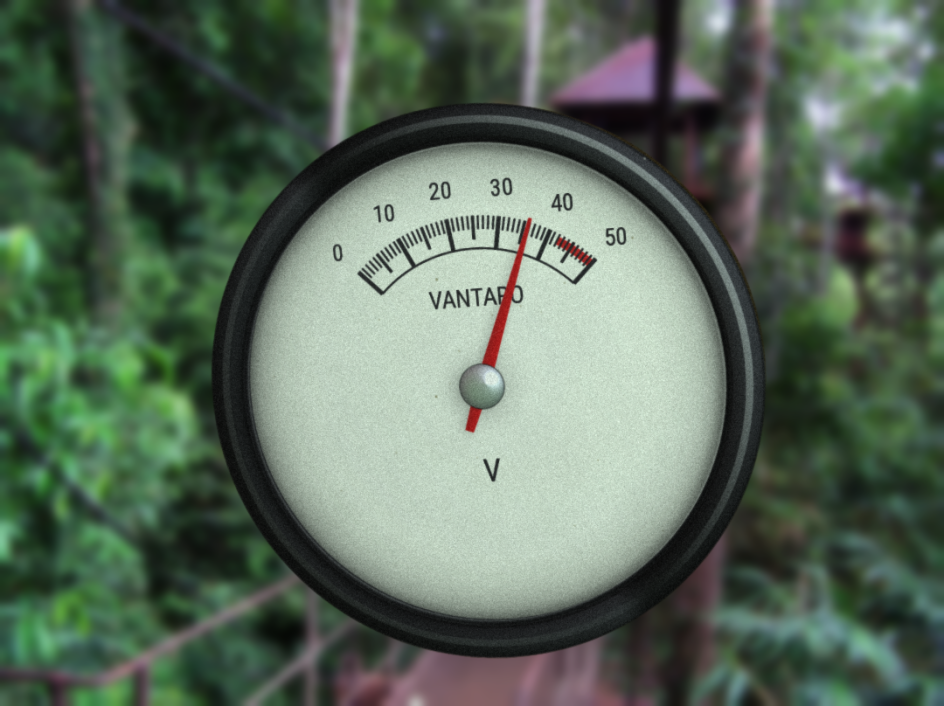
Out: 36 V
